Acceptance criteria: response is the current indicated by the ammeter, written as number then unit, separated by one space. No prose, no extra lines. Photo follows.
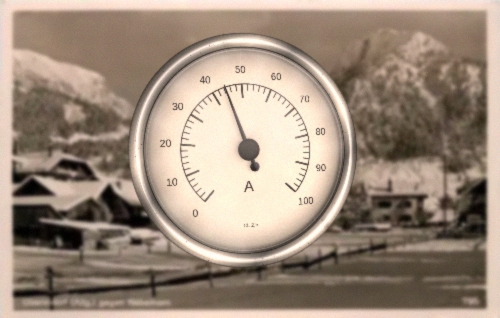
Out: 44 A
